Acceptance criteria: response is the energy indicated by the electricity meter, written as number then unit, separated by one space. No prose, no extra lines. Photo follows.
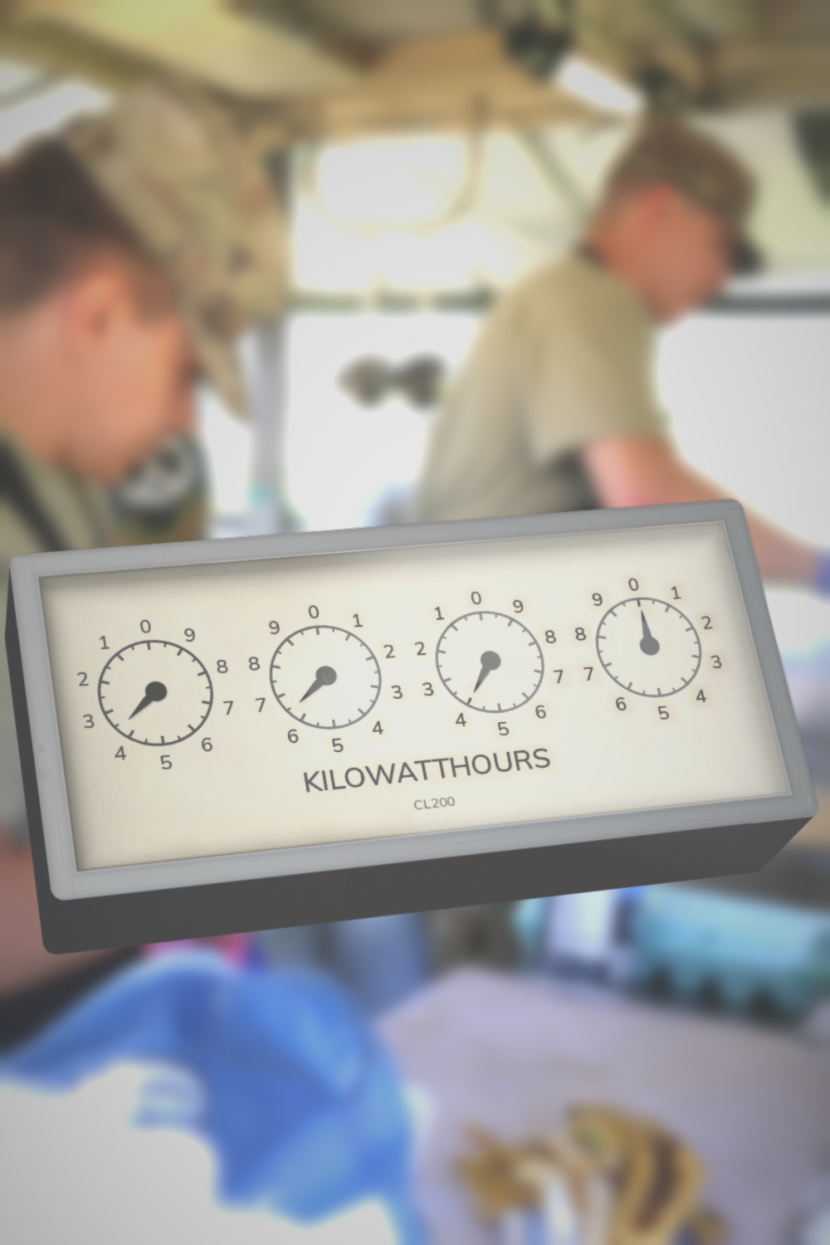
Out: 3640 kWh
